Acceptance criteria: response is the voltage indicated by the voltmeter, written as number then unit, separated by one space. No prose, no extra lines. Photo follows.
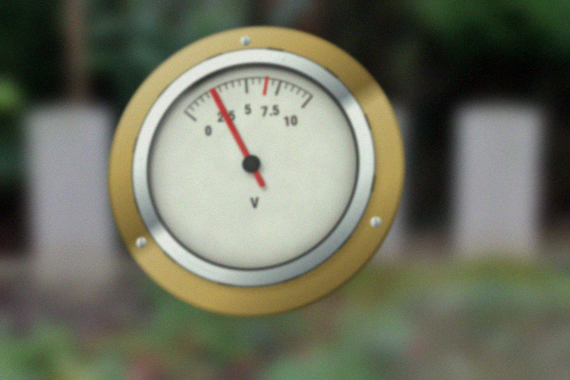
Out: 2.5 V
